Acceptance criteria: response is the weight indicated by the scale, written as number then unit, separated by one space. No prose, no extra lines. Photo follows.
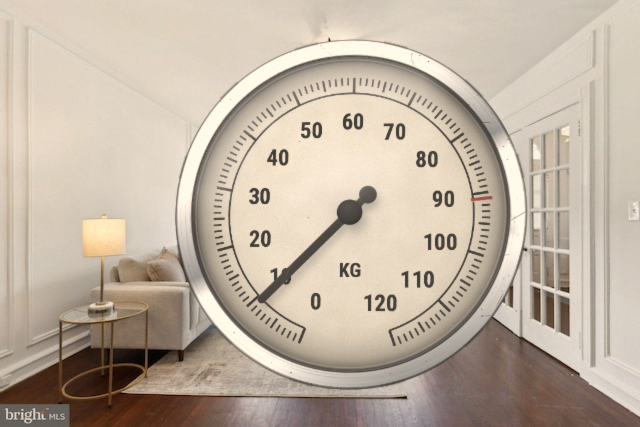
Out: 9 kg
